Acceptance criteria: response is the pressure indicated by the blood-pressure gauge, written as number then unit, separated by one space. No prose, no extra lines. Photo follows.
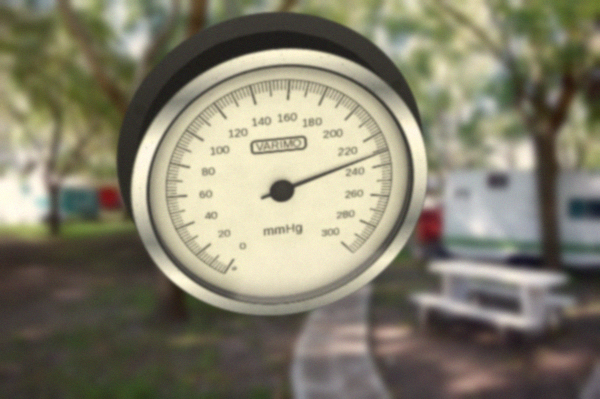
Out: 230 mmHg
